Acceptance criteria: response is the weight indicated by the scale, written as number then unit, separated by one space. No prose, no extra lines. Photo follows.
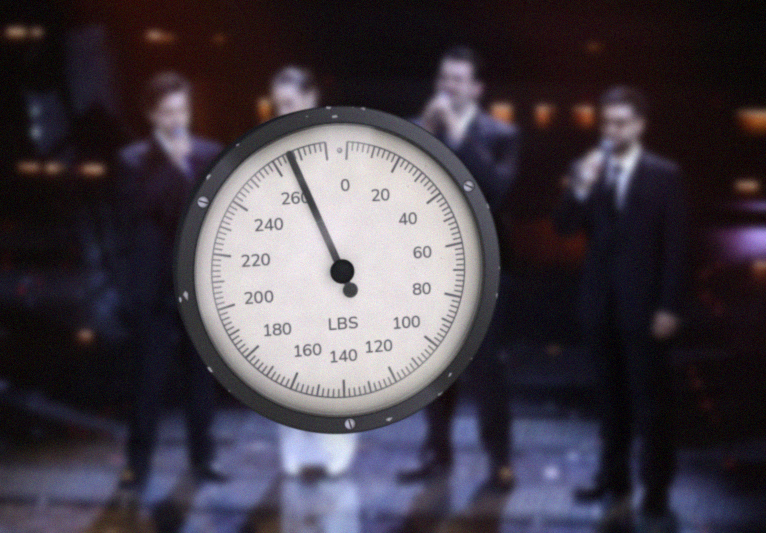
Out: 266 lb
